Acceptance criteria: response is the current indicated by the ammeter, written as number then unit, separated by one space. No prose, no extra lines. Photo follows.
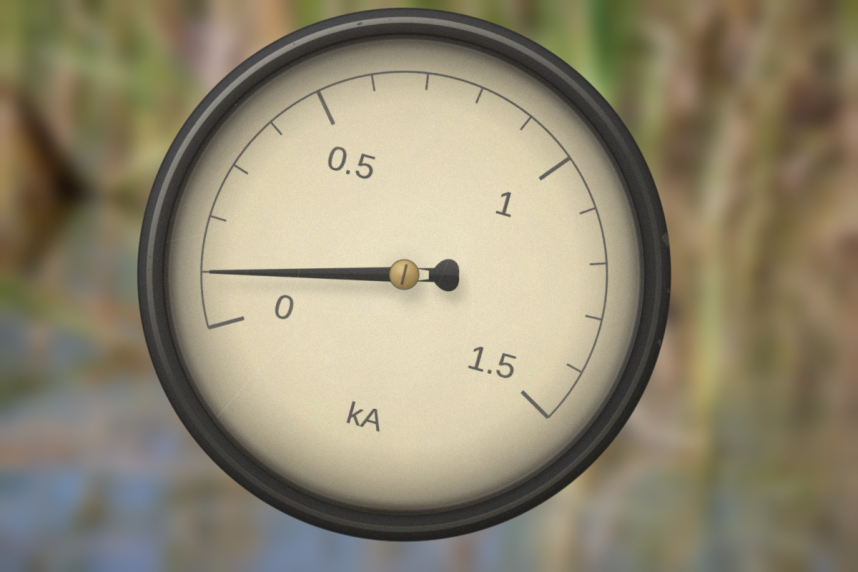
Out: 0.1 kA
